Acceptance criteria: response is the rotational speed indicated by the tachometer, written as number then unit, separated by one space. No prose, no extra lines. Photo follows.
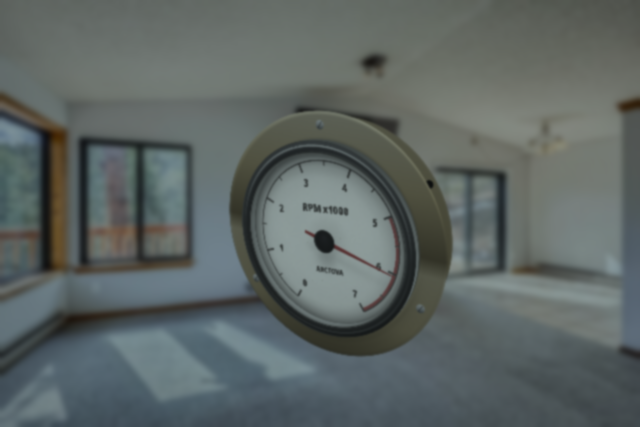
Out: 6000 rpm
